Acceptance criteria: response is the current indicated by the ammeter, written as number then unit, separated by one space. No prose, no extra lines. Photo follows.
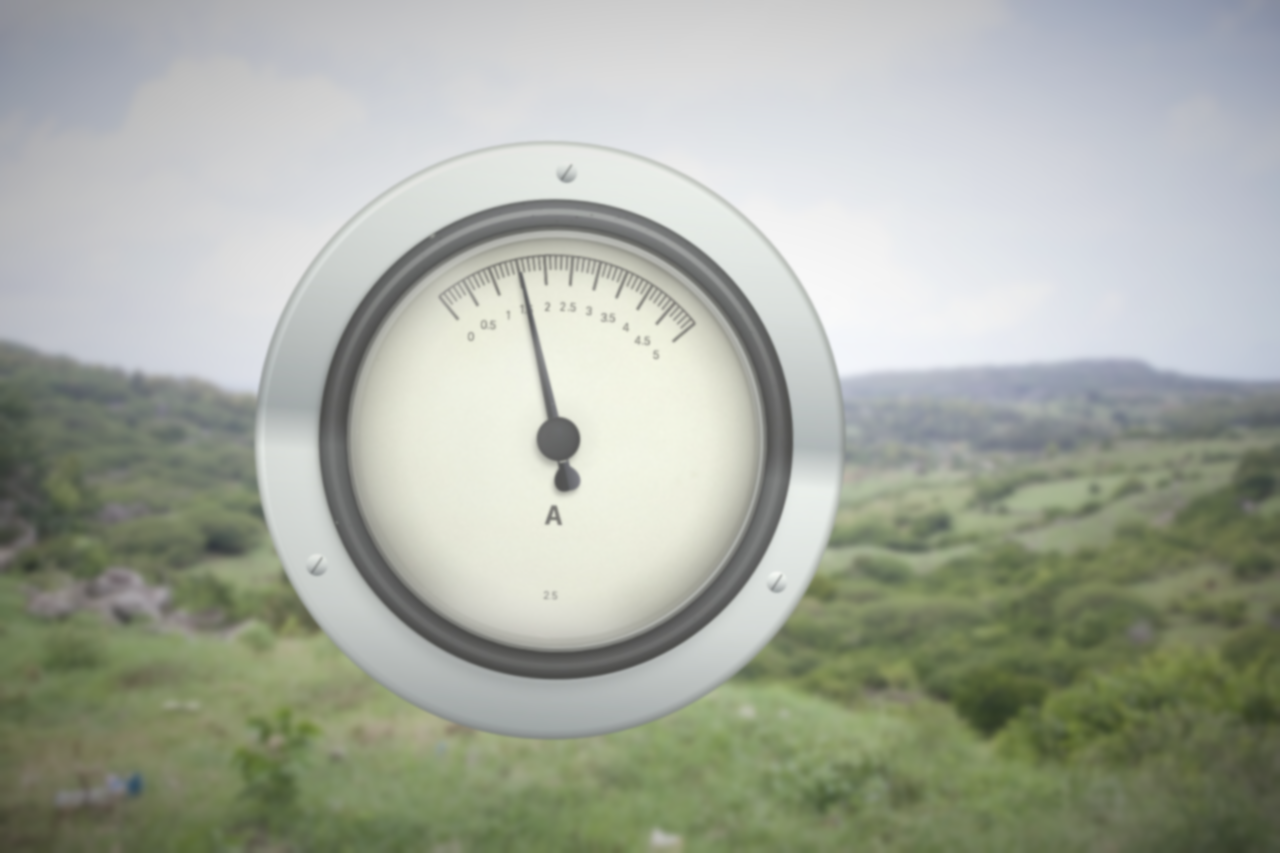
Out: 1.5 A
